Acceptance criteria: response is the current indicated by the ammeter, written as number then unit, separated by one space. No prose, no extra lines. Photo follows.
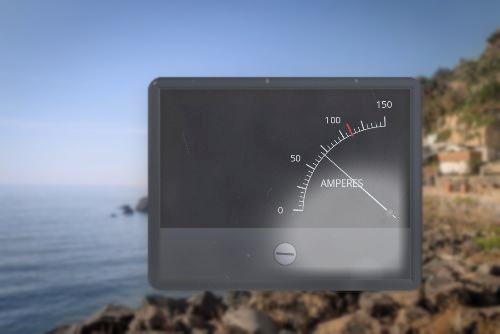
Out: 70 A
